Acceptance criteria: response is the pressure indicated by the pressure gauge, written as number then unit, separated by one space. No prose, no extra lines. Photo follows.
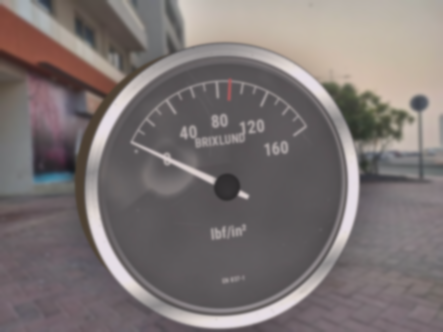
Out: 0 psi
